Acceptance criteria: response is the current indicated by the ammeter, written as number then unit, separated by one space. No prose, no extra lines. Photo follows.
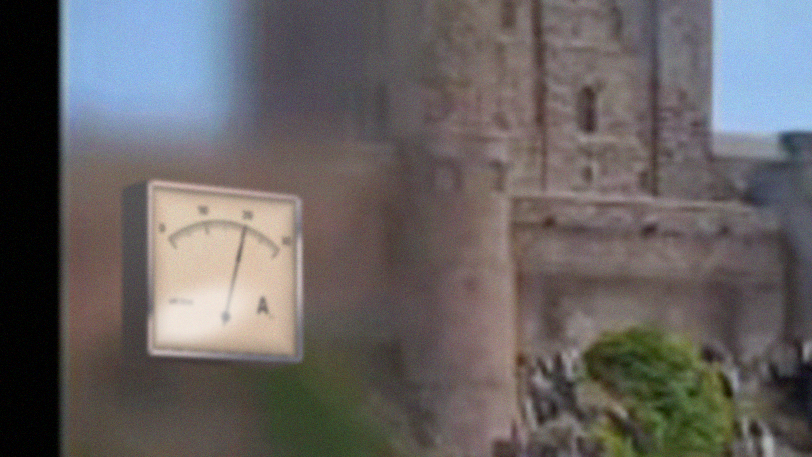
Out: 20 A
